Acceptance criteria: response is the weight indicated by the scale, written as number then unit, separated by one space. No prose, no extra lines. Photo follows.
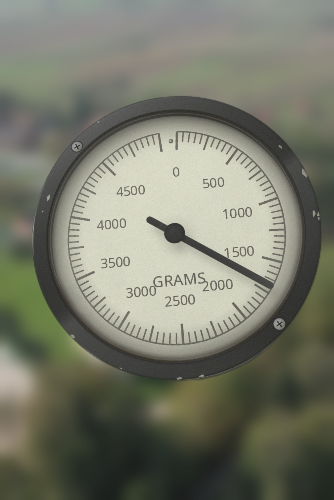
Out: 1700 g
